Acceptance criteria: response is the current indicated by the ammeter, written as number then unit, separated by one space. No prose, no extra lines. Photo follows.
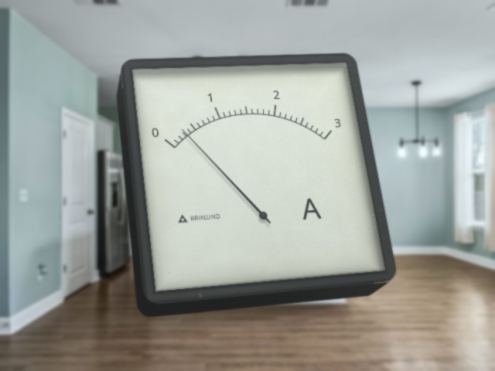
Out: 0.3 A
